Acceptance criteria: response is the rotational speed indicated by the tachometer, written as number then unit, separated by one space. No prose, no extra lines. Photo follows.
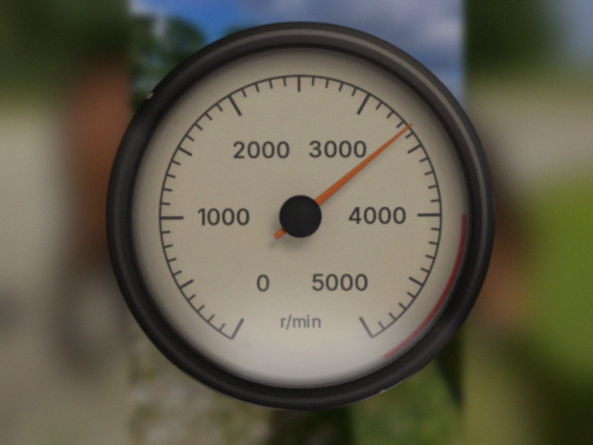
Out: 3350 rpm
